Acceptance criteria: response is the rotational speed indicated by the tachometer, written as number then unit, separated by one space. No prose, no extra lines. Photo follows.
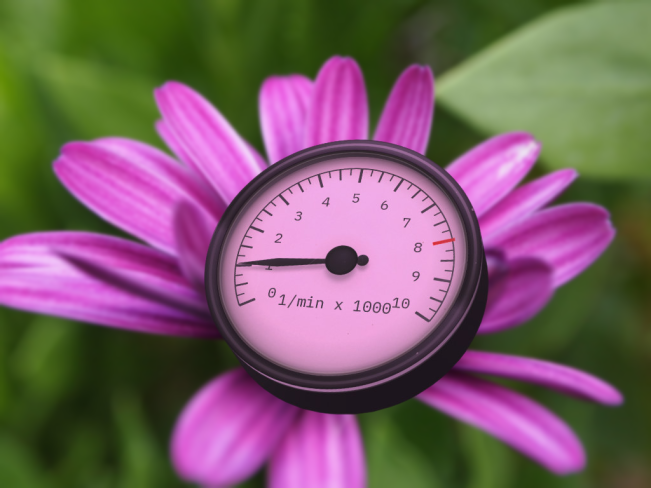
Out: 1000 rpm
